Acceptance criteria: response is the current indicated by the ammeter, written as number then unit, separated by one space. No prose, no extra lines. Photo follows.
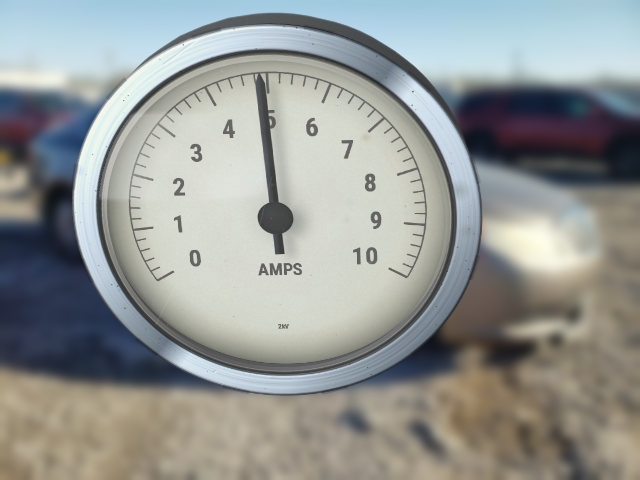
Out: 4.9 A
